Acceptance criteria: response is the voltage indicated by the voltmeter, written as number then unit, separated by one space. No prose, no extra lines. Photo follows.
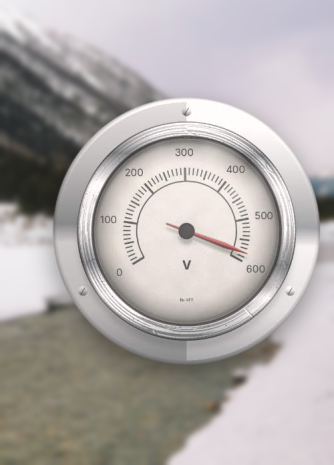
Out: 580 V
